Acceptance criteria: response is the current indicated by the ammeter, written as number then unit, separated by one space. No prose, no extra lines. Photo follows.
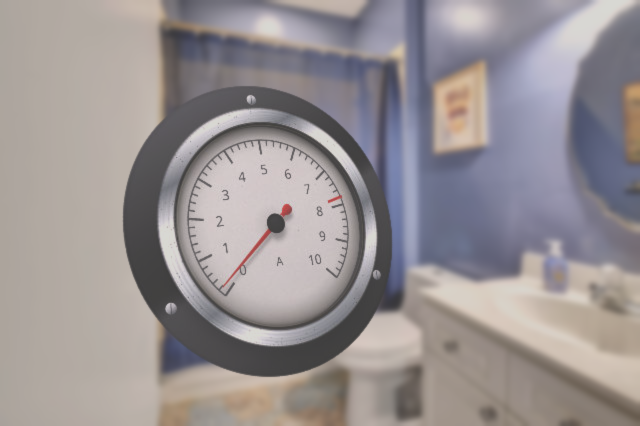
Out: 0.2 A
